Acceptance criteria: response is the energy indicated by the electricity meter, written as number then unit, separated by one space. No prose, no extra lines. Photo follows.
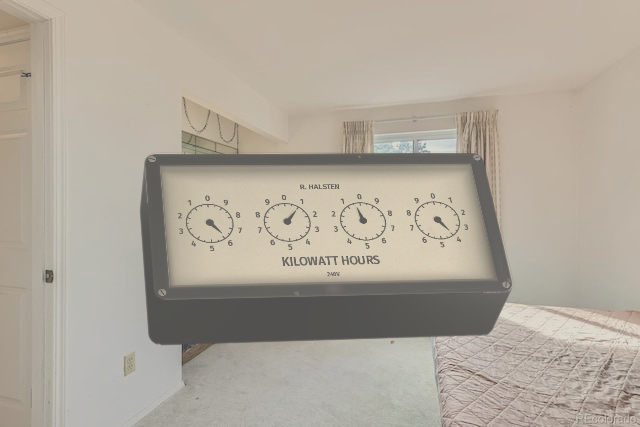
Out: 6104 kWh
